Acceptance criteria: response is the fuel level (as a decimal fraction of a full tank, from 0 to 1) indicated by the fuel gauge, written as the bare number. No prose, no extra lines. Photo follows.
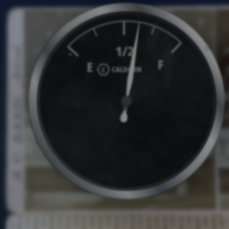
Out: 0.625
